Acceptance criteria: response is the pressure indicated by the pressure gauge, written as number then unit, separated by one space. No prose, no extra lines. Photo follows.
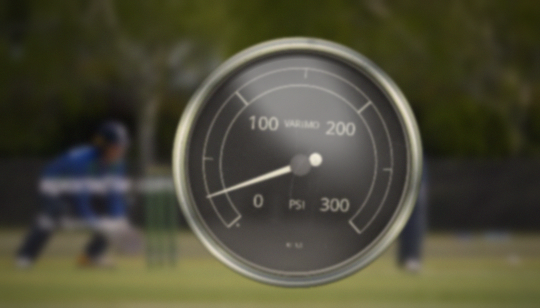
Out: 25 psi
